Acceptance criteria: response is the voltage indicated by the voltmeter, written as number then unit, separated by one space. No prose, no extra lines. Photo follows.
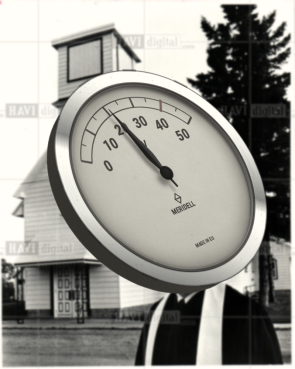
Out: 20 V
